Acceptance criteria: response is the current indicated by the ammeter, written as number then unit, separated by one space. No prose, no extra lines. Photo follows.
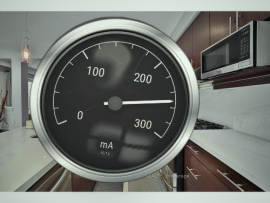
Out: 250 mA
